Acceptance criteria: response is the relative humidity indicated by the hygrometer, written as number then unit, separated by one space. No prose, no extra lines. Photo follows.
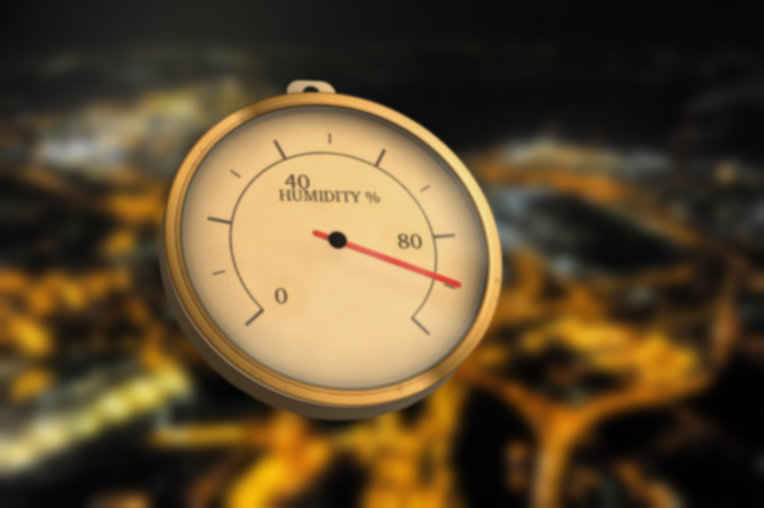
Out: 90 %
